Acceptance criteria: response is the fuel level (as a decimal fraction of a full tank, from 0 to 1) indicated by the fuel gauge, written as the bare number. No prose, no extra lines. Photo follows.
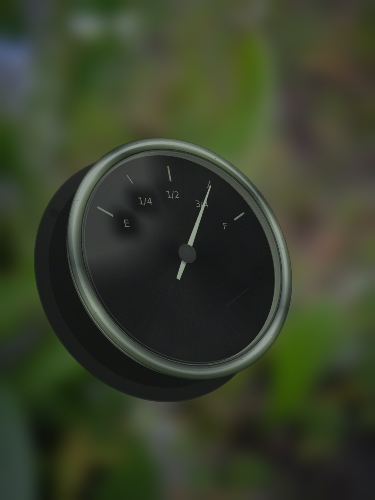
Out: 0.75
